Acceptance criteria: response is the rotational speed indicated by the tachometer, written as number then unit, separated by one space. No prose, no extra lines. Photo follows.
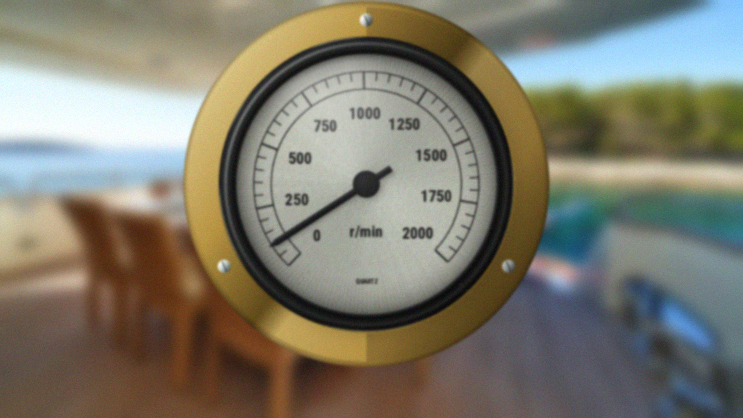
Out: 100 rpm
